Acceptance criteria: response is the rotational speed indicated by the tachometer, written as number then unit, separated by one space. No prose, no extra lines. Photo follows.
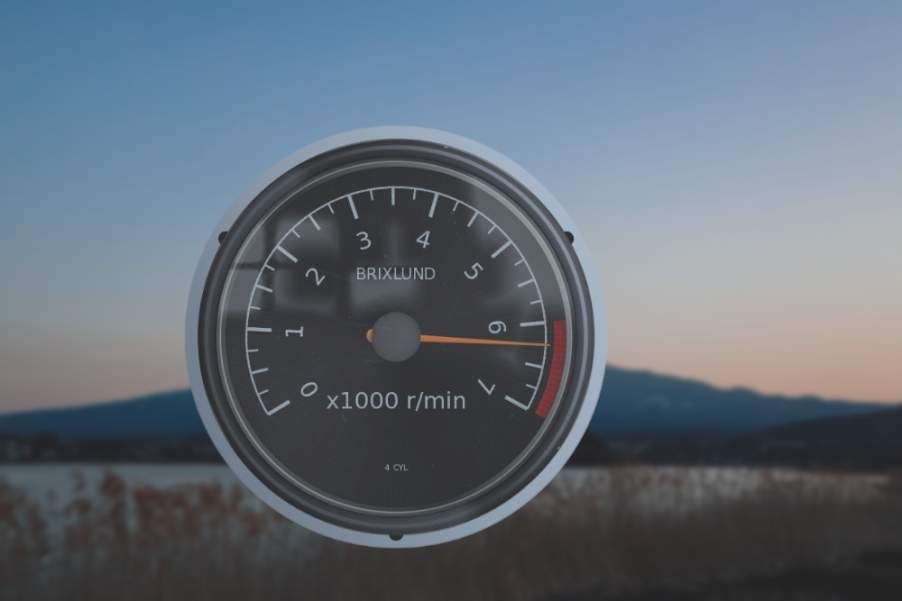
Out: 6250 rpm
